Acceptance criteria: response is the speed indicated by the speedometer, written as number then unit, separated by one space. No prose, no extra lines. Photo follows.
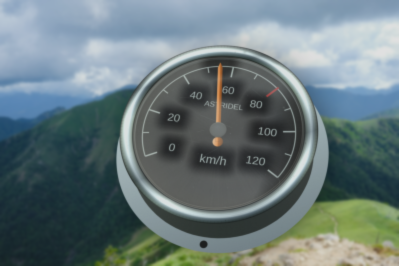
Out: 55 km/h
